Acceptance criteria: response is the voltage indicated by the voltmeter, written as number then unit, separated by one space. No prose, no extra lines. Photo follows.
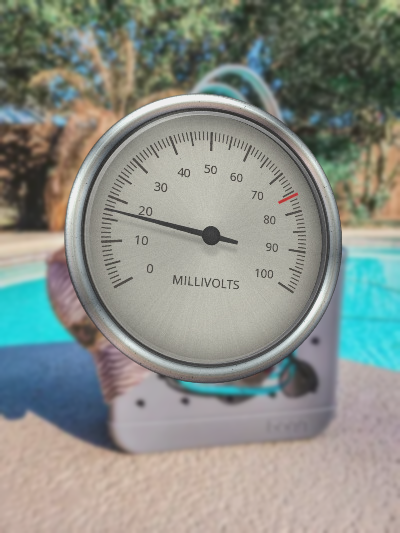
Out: 17 mV
